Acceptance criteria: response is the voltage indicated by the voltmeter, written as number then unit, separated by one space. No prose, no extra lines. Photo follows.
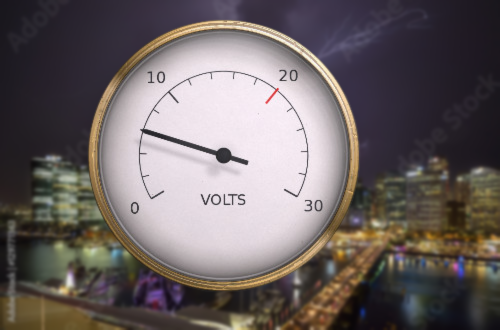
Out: 6 V
